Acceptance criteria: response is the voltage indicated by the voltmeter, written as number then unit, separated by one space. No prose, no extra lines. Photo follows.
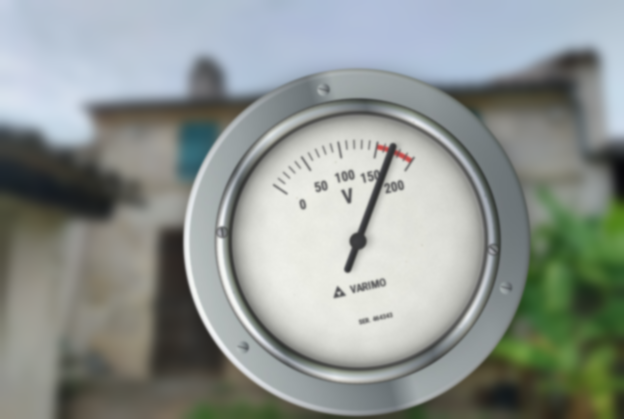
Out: 170 V
